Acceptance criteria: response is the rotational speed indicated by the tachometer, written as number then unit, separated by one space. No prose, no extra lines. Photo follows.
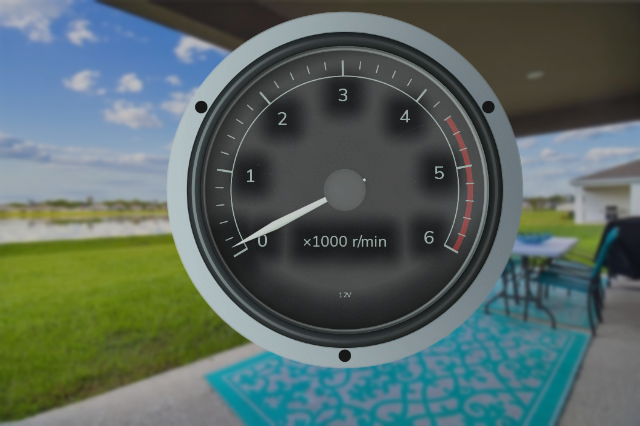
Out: 100 rpm
